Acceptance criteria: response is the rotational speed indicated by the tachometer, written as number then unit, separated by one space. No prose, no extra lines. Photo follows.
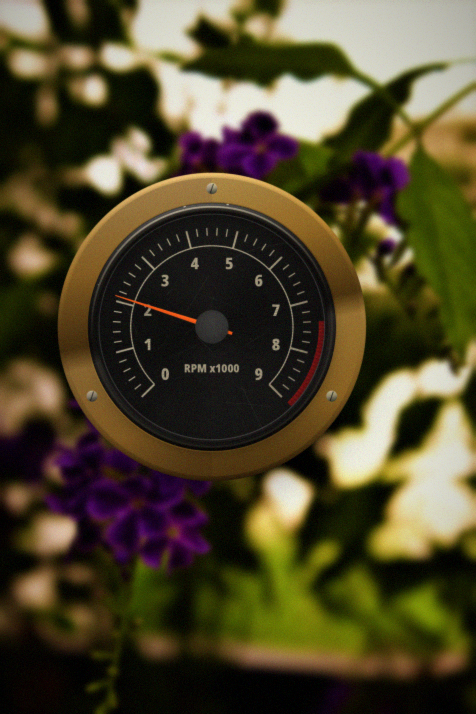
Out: 2100 rpm
